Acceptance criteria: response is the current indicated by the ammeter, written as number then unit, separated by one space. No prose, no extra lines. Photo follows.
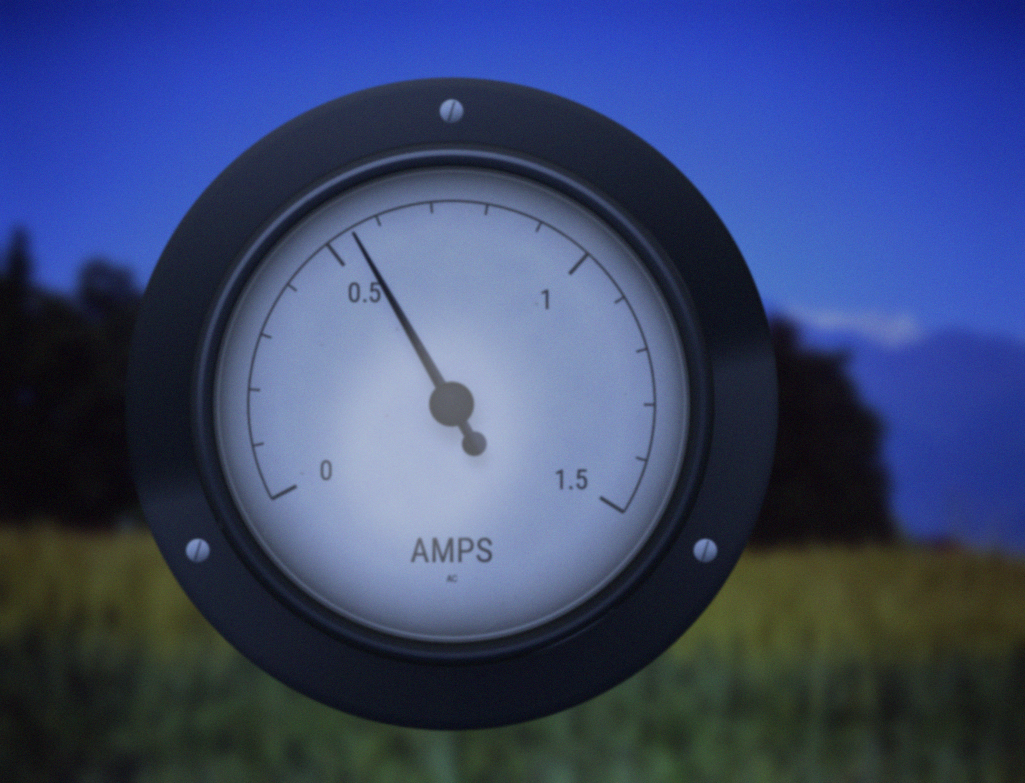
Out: 0.55 A
